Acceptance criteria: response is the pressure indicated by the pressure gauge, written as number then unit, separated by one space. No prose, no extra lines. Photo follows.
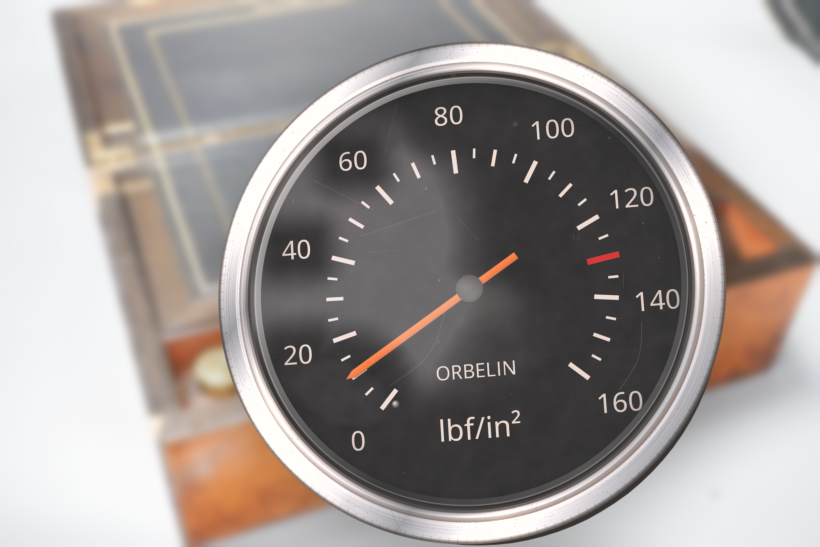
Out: 10 psi
